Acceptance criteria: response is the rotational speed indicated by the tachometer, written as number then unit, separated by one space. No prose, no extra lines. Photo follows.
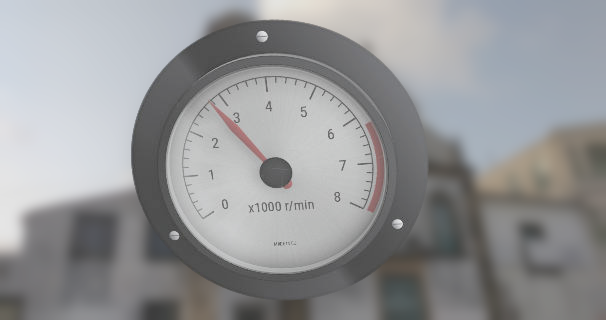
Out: 2800 rpm
